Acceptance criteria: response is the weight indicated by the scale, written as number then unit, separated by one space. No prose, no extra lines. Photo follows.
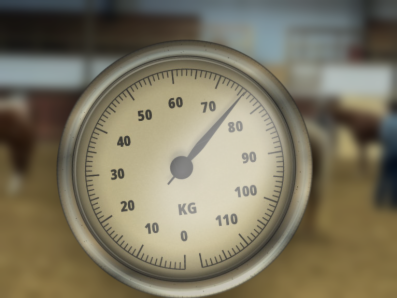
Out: 76 kg
